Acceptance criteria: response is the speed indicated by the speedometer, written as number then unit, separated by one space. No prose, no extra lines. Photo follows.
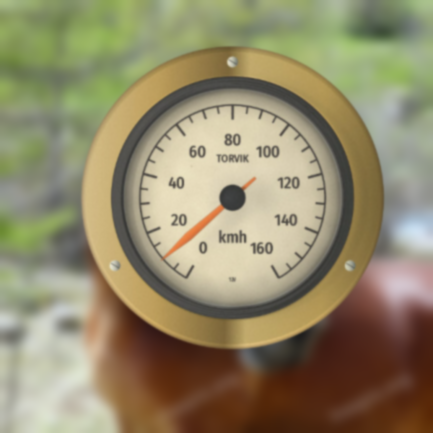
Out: 10 km/h
